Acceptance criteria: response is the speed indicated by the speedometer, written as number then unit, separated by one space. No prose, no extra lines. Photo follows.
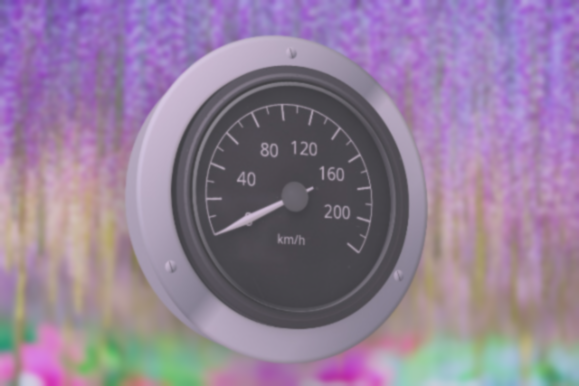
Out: 0 km/h
